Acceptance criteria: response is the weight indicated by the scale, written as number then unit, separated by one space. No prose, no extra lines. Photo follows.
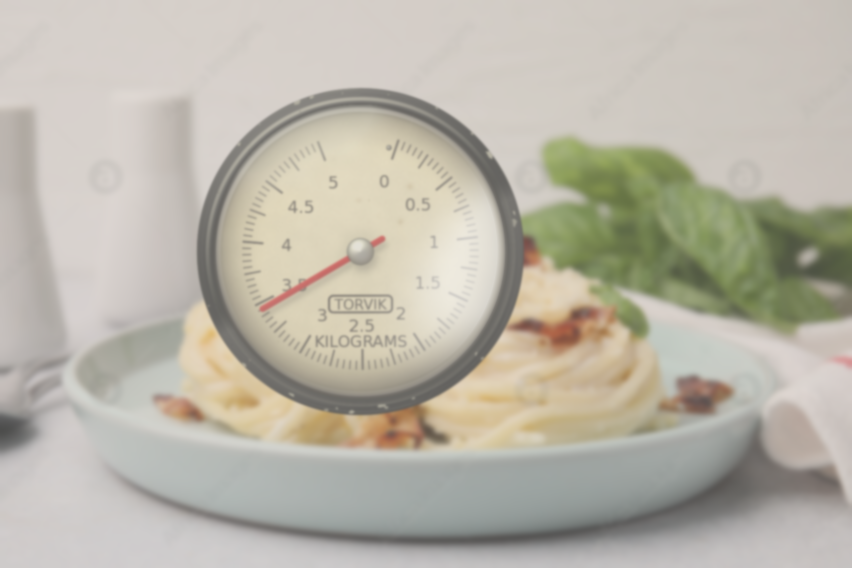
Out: 3.45 kg
